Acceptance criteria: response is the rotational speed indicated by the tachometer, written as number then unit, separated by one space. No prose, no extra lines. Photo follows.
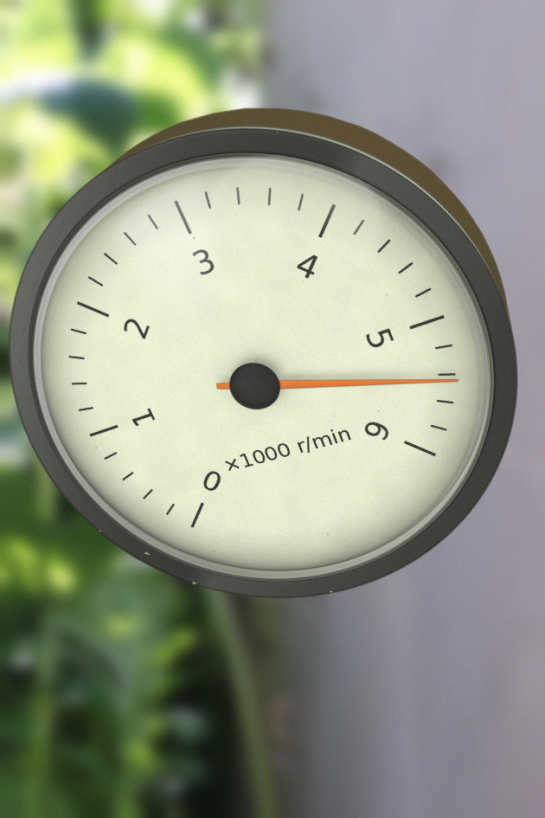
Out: 5400 rpm
